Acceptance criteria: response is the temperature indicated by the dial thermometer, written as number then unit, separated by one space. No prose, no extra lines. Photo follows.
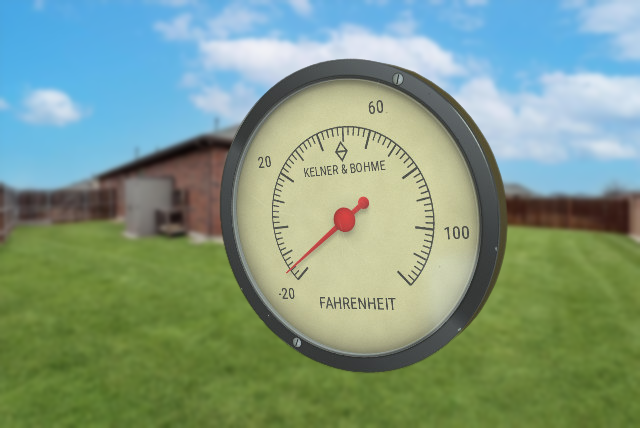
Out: -16 °F
